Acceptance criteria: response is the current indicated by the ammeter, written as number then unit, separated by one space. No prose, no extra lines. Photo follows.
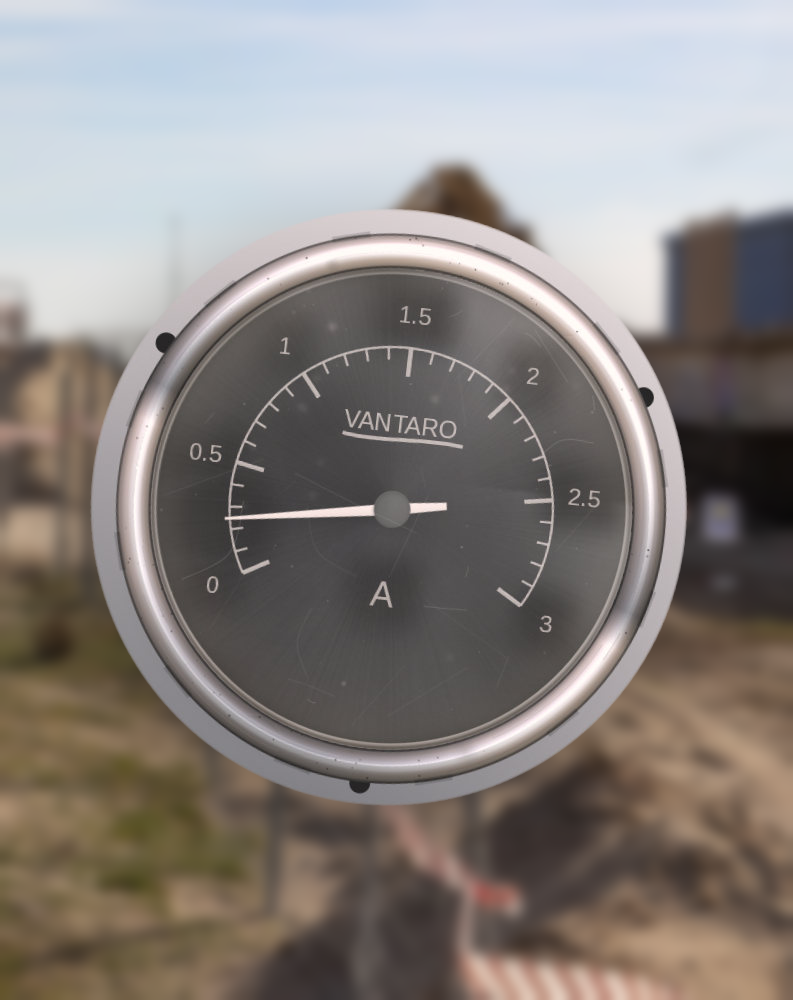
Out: 0.25 A
